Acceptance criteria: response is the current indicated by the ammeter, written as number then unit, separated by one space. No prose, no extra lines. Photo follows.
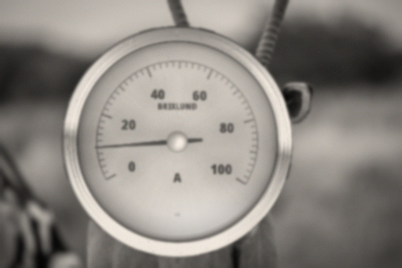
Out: 10 A
